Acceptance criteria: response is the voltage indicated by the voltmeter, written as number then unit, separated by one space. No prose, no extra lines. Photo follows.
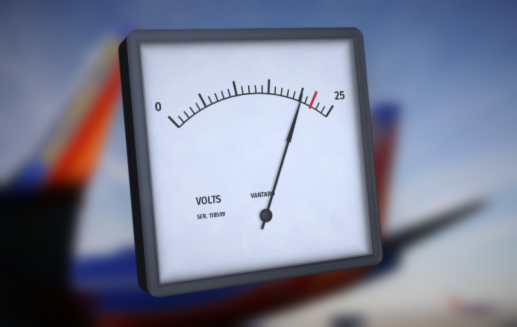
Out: 20 V
